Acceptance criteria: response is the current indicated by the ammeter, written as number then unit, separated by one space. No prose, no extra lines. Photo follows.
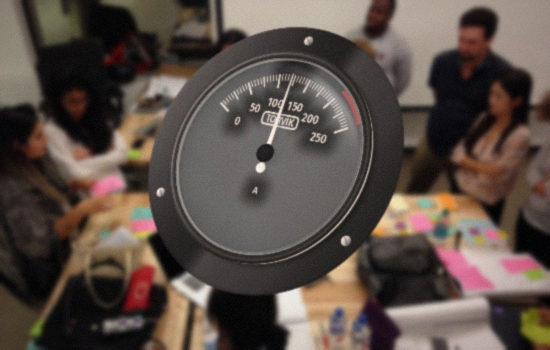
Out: 125 A
